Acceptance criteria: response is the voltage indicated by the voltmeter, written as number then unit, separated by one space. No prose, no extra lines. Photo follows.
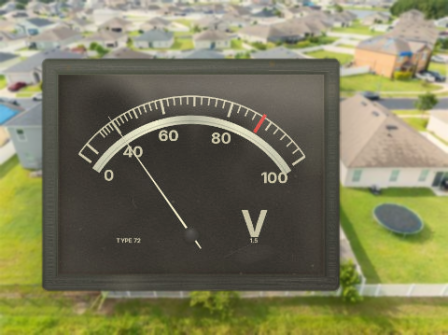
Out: 40 V
